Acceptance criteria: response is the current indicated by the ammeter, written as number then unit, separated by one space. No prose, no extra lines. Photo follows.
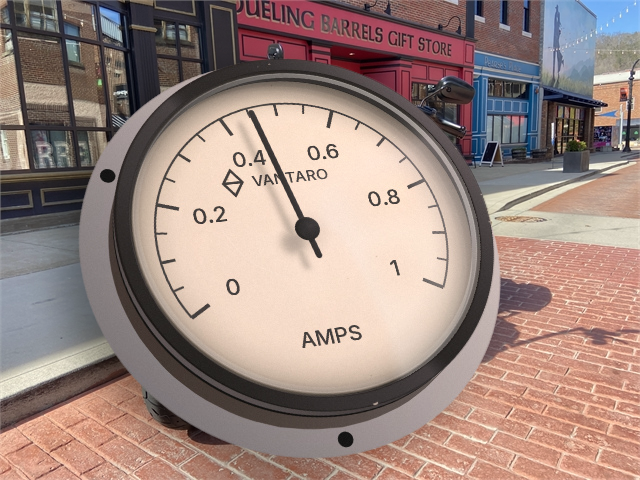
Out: 0.45 A
